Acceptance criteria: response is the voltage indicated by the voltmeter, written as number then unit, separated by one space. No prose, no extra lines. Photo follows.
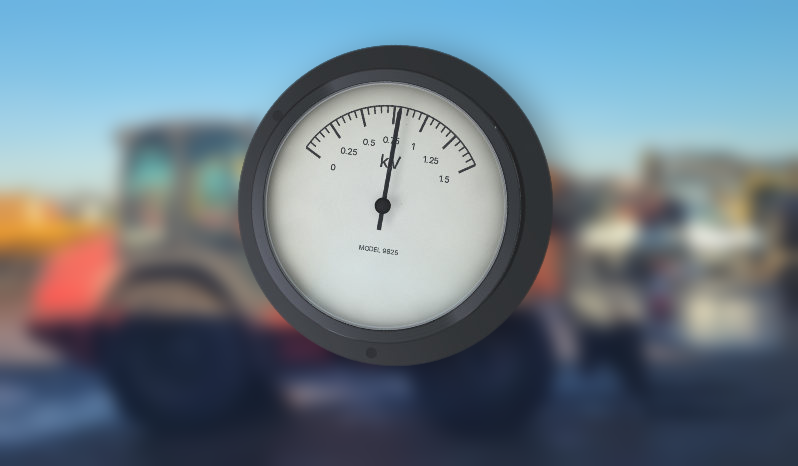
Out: 0.8 kV
